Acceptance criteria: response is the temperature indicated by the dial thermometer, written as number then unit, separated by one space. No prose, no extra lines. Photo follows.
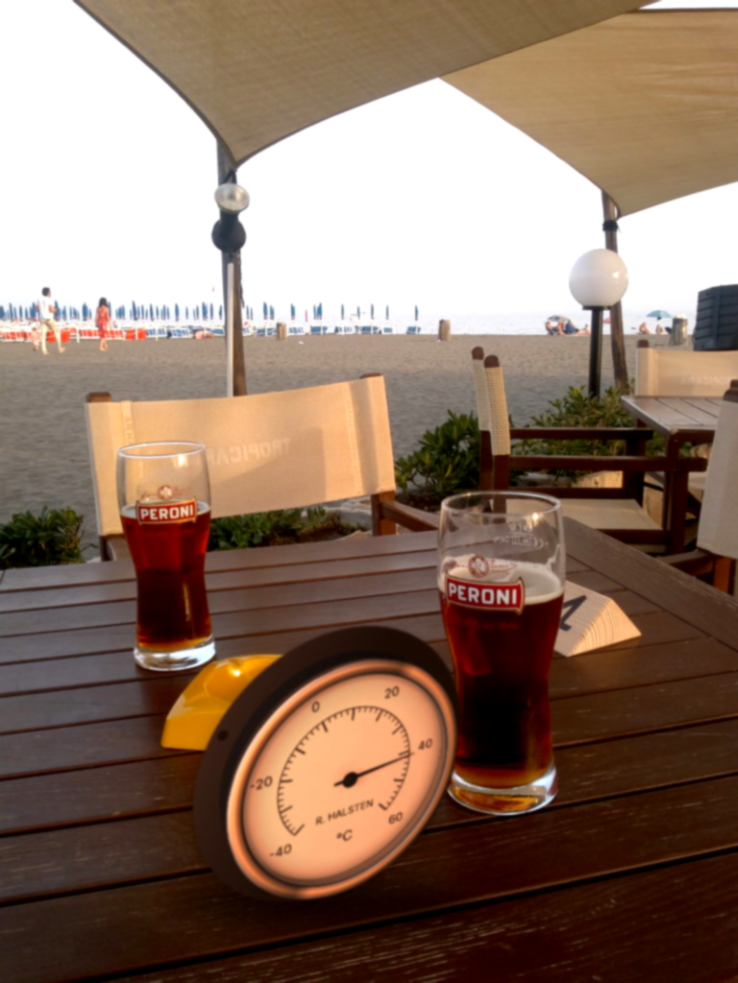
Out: 40 °C
